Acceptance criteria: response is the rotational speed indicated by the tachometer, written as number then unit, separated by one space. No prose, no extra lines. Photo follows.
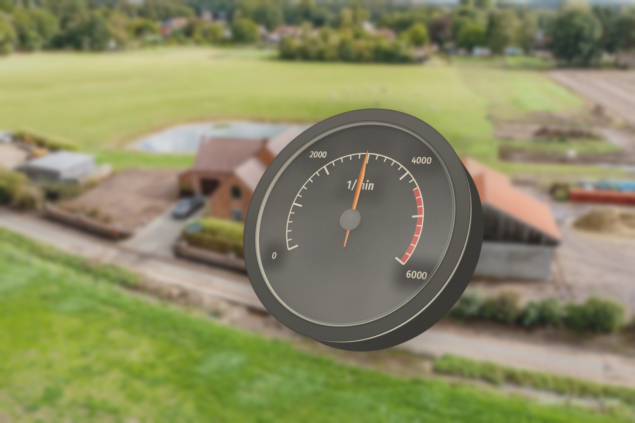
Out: 3000 rpm
